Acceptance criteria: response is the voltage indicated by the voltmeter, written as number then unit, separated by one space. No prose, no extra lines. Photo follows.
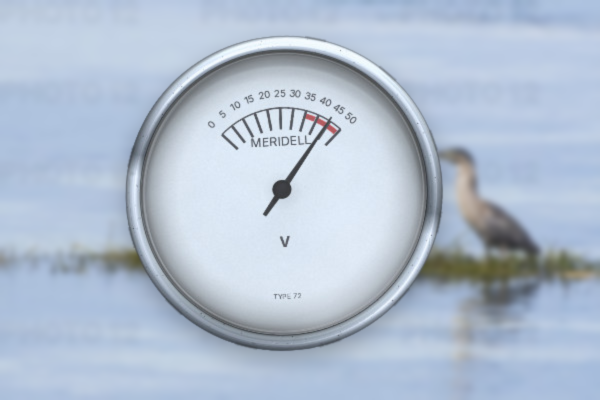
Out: 45 V
